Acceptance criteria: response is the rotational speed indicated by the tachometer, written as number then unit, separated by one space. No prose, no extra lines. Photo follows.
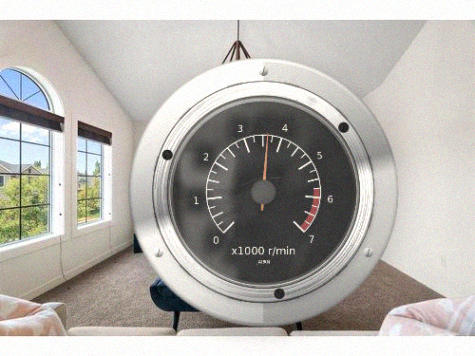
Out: 3625 rpm
